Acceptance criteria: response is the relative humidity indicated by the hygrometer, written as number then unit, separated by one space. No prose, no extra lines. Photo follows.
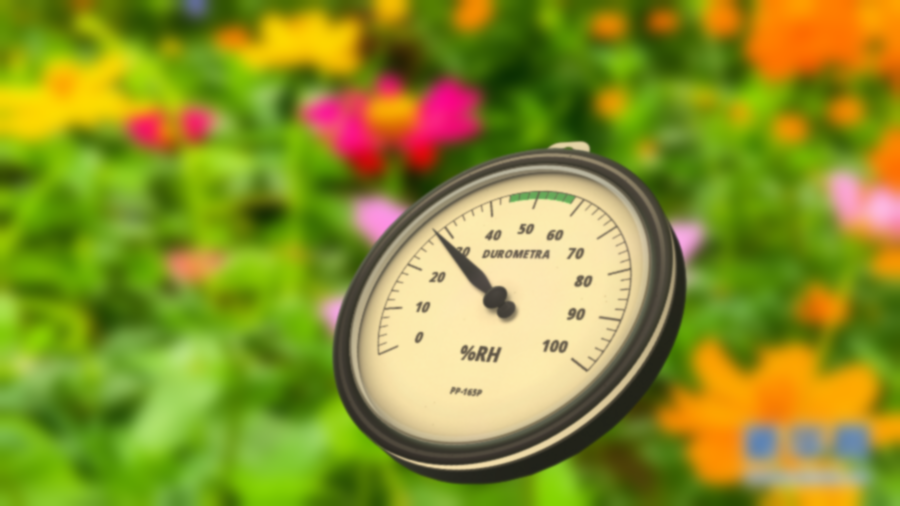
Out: 28 %
